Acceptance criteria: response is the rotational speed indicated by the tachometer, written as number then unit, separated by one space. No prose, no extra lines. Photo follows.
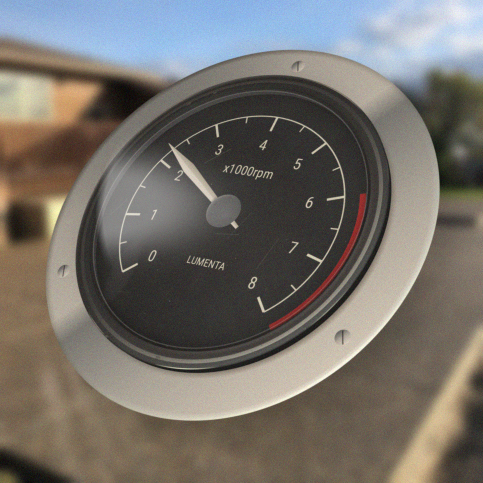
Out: 2250 rpm
